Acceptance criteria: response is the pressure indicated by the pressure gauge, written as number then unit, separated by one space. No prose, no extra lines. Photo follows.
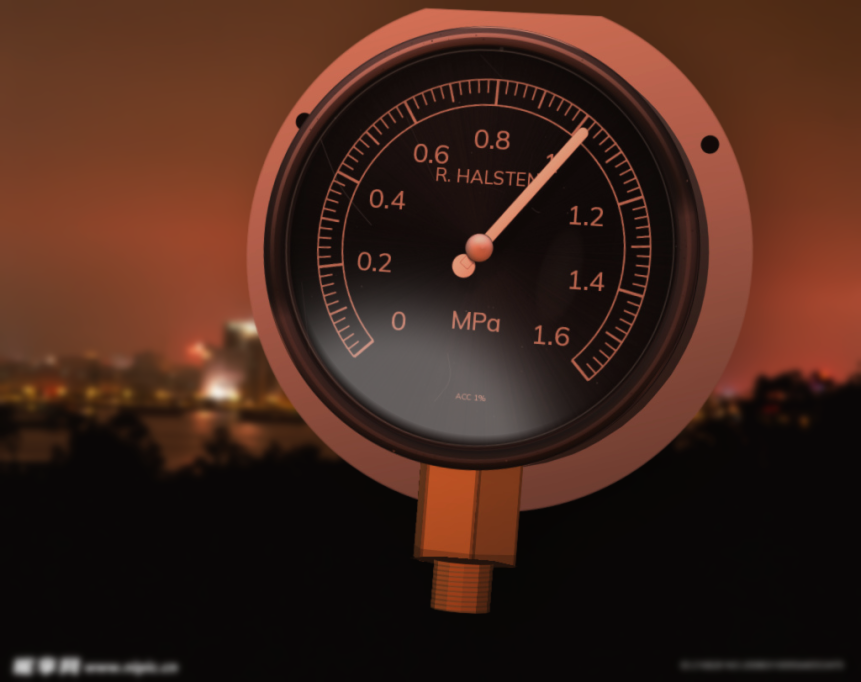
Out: 1.02 MPa
